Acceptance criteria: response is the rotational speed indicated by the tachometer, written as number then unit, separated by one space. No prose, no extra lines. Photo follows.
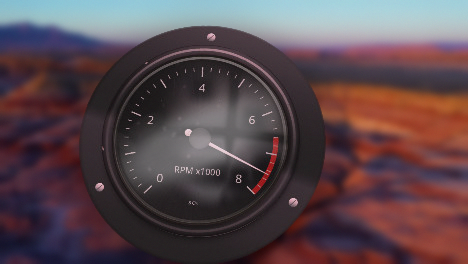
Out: 7500 rpm
